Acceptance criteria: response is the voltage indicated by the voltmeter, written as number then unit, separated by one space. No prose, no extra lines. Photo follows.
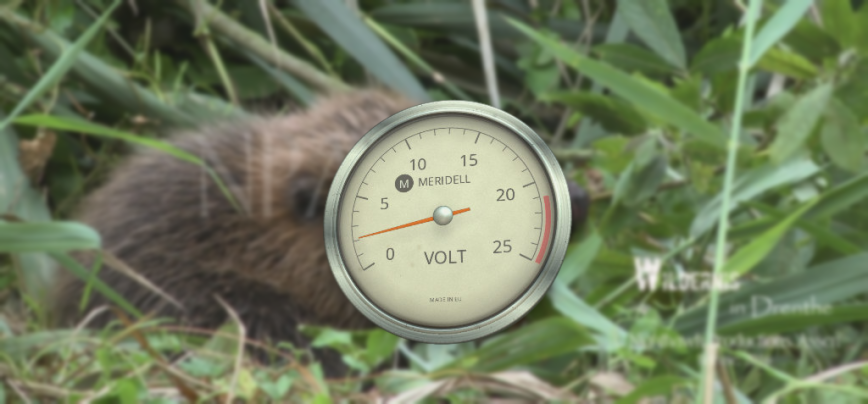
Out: 2 V
